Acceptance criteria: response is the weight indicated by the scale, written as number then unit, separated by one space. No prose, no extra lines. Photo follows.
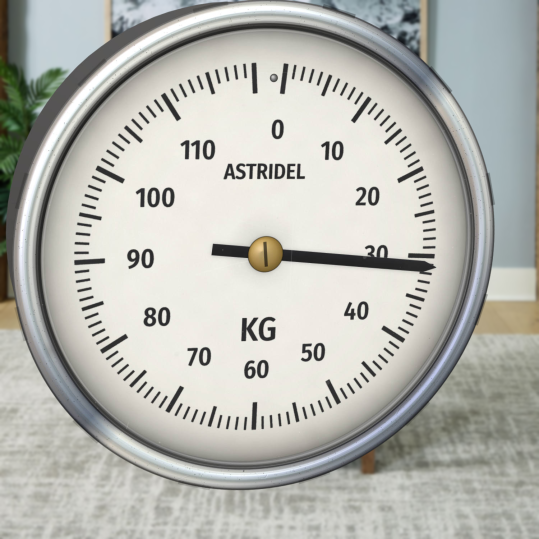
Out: 31 kg
